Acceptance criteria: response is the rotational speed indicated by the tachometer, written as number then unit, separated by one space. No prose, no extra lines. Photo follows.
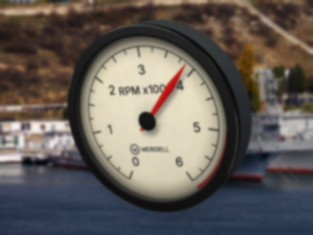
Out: 3875 rpm
